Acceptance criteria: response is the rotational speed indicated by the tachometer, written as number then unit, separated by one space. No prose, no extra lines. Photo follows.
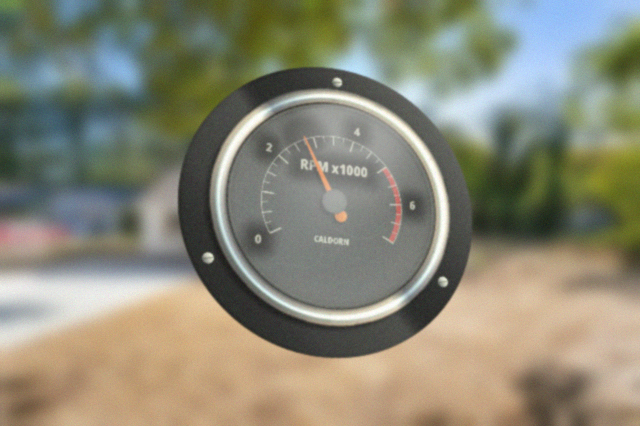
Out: 2750 rpm
